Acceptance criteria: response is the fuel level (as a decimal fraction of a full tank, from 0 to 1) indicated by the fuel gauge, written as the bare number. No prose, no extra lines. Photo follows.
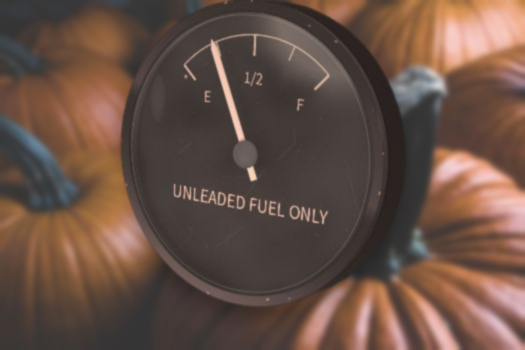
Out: 0.25
